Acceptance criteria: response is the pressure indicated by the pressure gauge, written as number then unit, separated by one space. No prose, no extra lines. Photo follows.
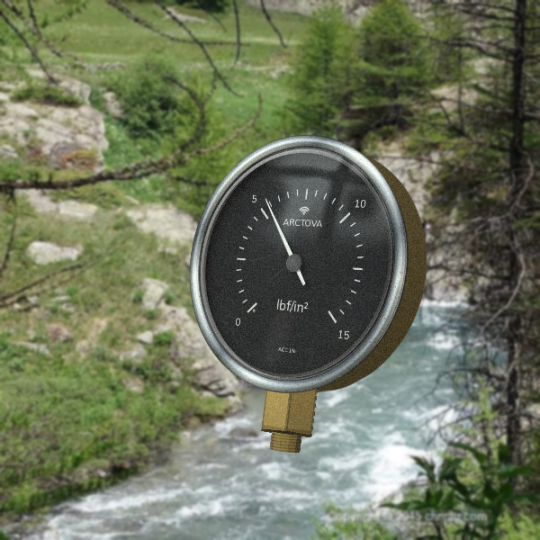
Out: 5.5 psi
